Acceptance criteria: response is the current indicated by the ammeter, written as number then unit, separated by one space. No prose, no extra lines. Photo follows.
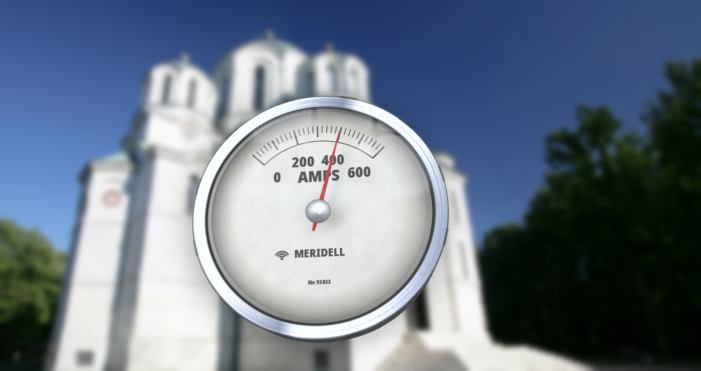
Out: 400 A
